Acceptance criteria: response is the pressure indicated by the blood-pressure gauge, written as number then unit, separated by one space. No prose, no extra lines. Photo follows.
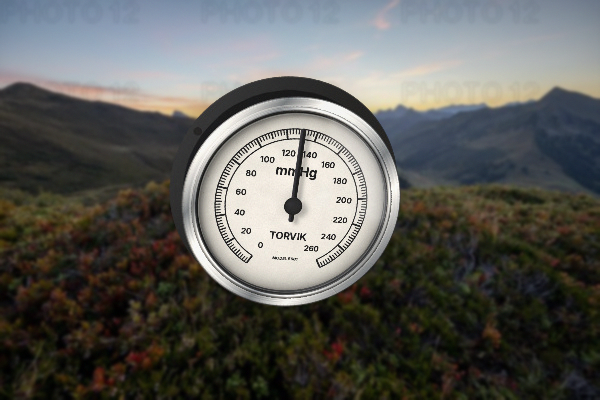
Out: 130 mmHg
